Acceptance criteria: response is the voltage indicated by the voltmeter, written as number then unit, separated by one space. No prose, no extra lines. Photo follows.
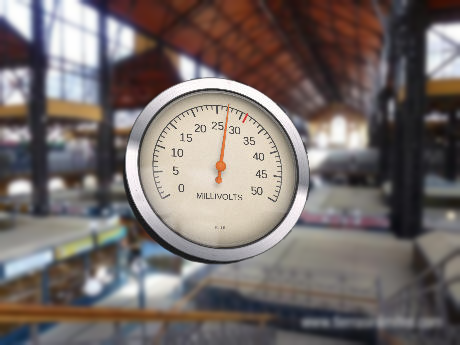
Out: 27 mV
